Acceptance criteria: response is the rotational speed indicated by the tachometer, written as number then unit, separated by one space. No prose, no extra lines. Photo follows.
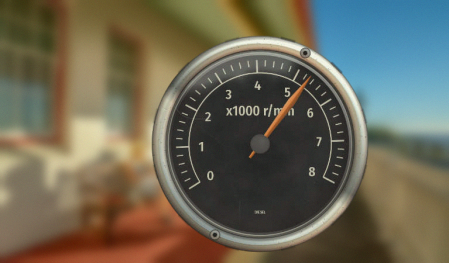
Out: 5300 rpm
